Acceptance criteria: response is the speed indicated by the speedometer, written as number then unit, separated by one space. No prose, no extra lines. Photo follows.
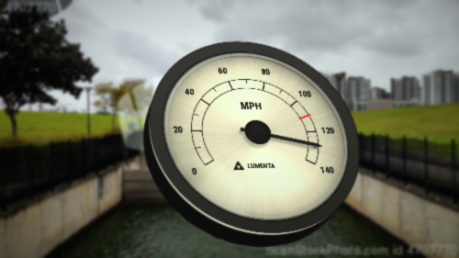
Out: 130 mph
